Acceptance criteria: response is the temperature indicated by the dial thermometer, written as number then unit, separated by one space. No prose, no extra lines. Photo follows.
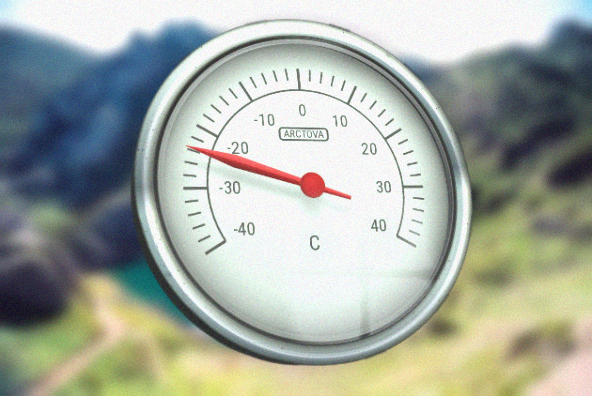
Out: -24 °C
